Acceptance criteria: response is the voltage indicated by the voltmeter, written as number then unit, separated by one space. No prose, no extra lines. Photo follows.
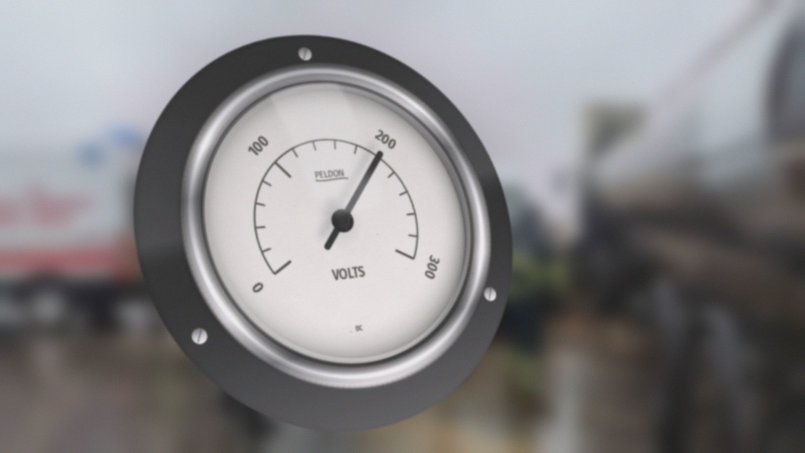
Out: 200 V
